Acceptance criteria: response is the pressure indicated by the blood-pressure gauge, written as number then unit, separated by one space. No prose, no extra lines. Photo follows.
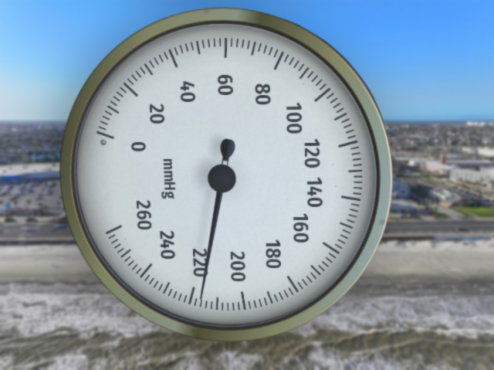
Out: 216 mmHg
